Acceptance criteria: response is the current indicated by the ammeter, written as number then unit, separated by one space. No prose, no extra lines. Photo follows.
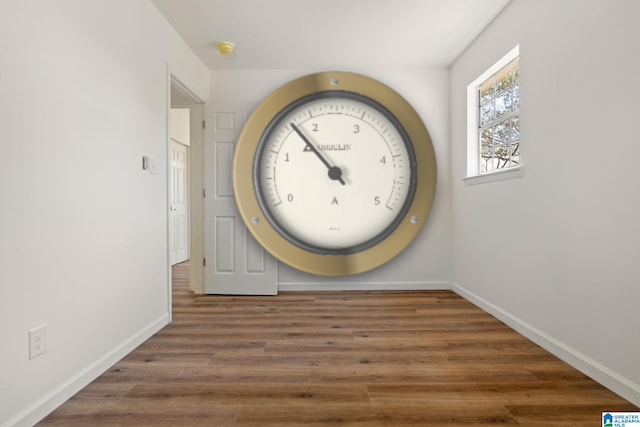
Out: 1.6 A
